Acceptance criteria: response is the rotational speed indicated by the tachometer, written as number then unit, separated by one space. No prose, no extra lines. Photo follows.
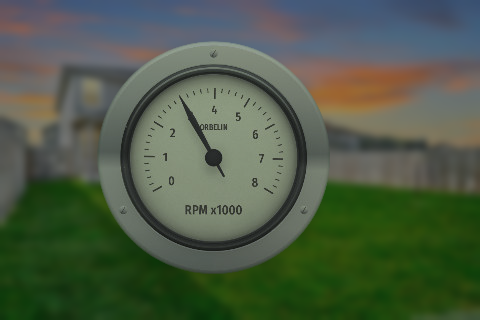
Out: 3000 rpm
